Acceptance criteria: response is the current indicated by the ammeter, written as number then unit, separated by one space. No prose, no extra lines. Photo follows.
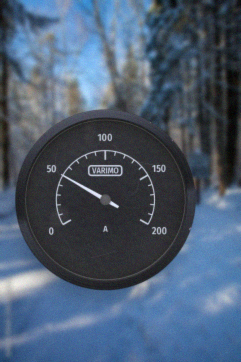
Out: 50 A
